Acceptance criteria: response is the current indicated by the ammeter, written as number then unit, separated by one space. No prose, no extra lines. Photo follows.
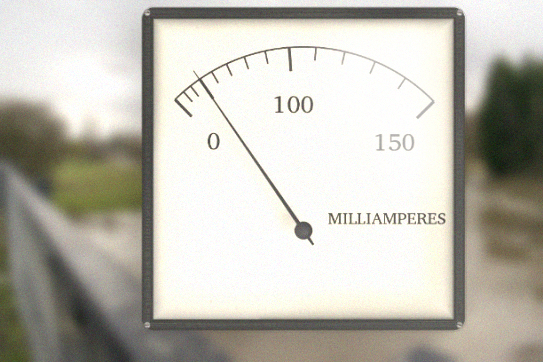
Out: 50 mA
